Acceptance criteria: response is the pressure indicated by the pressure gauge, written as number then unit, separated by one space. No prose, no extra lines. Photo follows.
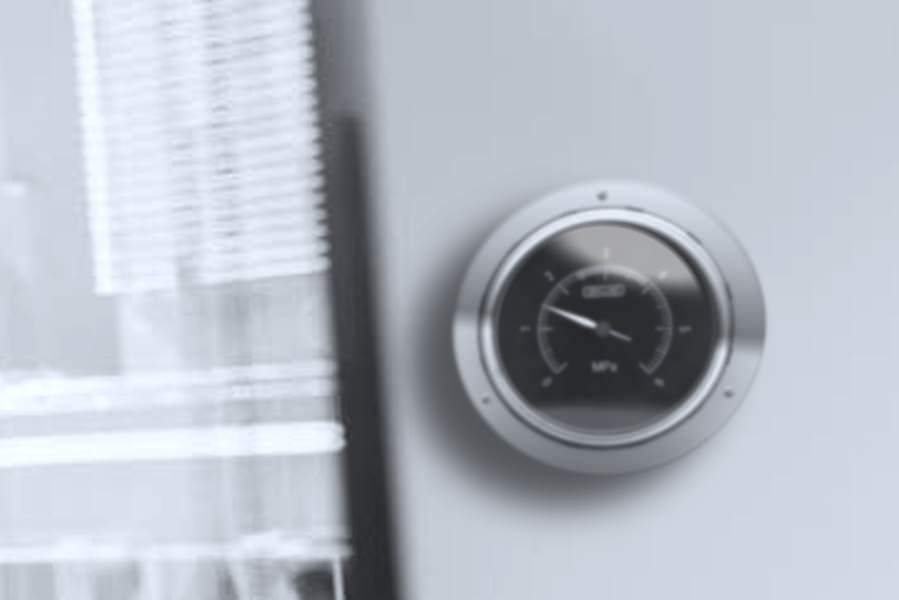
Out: 1.5 MPa
